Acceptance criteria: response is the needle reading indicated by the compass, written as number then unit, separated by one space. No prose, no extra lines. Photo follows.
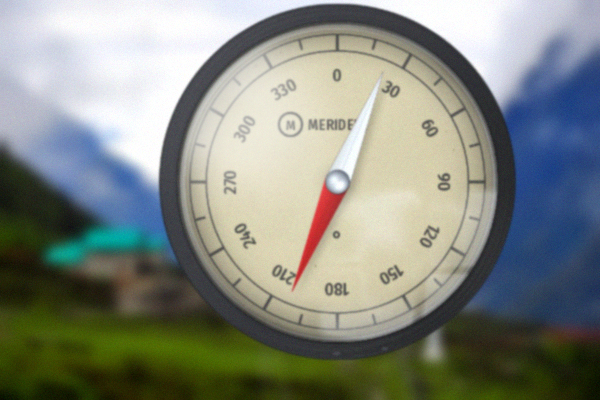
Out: 202.5 °
